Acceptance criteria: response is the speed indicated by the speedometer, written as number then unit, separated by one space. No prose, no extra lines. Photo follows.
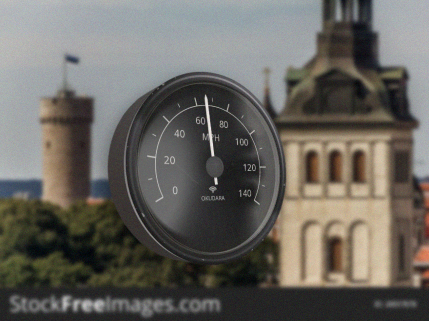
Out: 65 mph
